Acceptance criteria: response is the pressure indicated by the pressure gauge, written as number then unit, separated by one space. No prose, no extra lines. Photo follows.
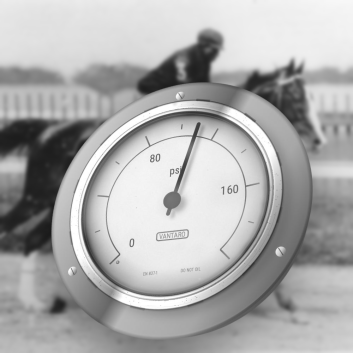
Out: 110 psi
